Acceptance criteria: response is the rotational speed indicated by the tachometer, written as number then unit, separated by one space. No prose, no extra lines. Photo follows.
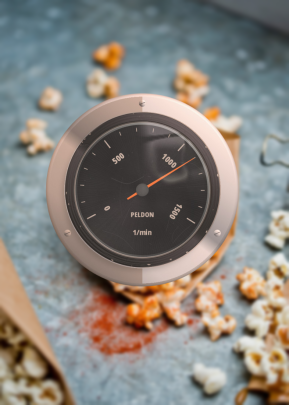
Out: 1100 rpm
